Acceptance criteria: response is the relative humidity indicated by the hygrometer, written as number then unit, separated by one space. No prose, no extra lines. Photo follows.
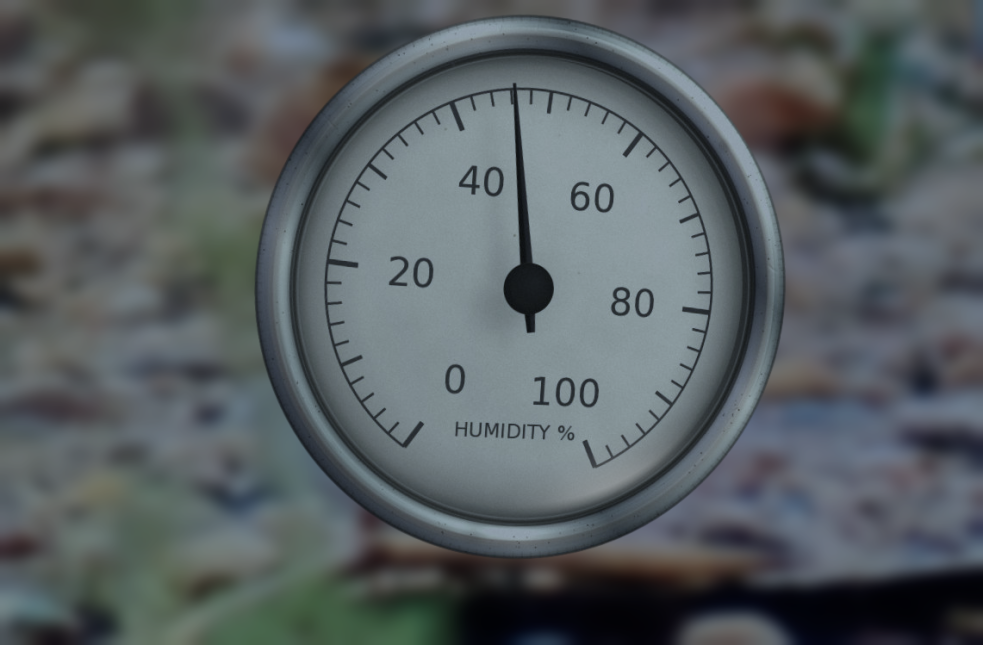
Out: 46 %
